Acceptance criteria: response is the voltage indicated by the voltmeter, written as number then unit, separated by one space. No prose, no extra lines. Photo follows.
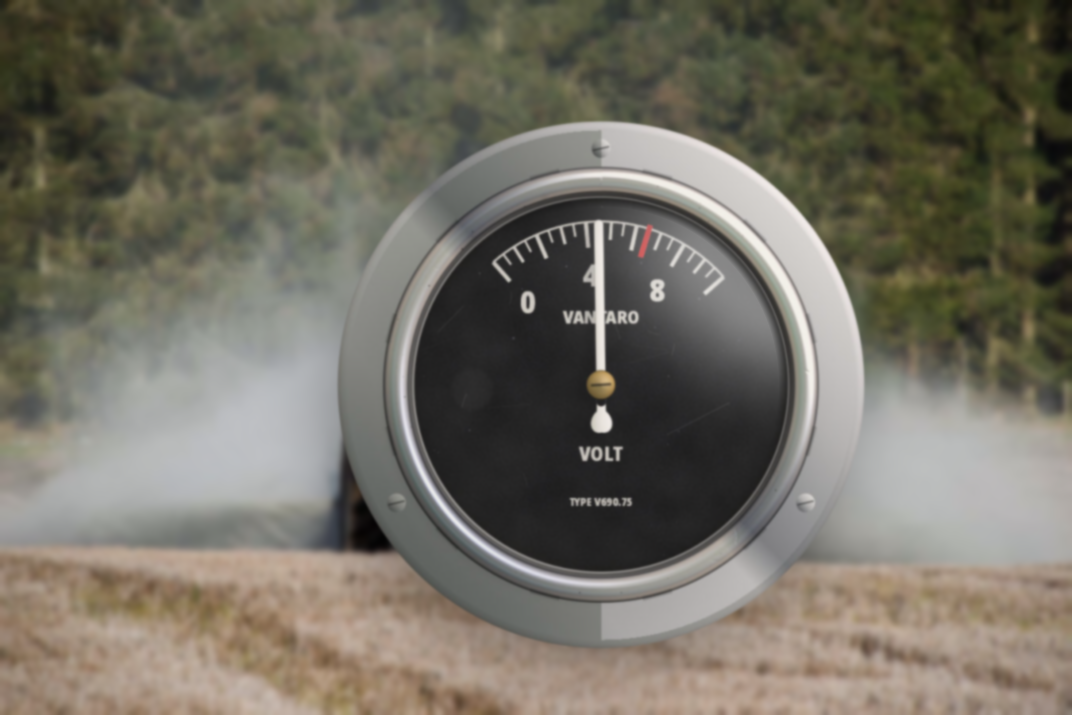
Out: 4.5 V
